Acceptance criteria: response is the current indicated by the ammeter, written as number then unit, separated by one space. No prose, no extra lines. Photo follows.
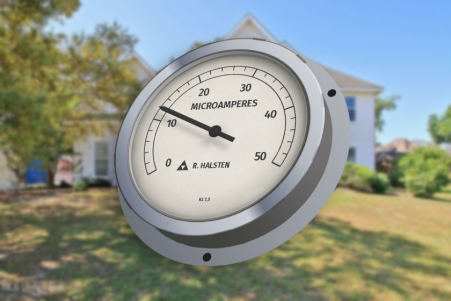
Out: 12 µA
